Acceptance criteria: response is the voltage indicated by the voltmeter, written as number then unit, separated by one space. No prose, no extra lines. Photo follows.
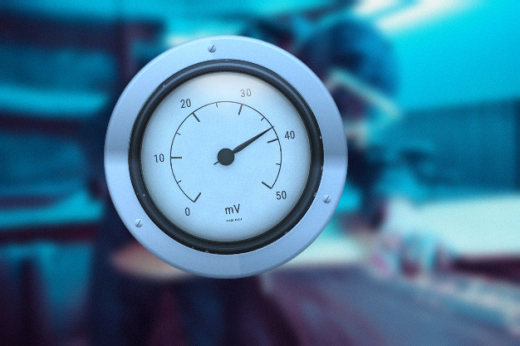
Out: 37.5 mV
